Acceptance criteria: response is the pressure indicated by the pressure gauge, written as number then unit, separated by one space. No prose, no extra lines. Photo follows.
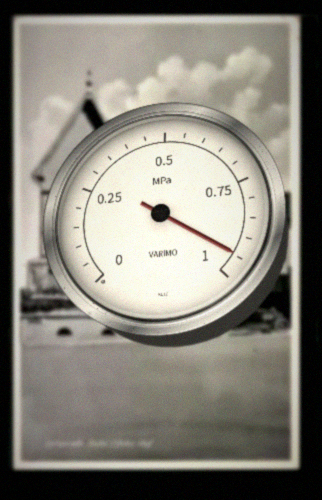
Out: 0.95 MPa
